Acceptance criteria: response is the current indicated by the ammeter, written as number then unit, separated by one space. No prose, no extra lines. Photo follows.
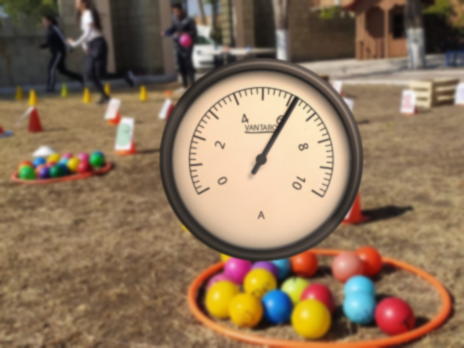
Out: 6.2 A
